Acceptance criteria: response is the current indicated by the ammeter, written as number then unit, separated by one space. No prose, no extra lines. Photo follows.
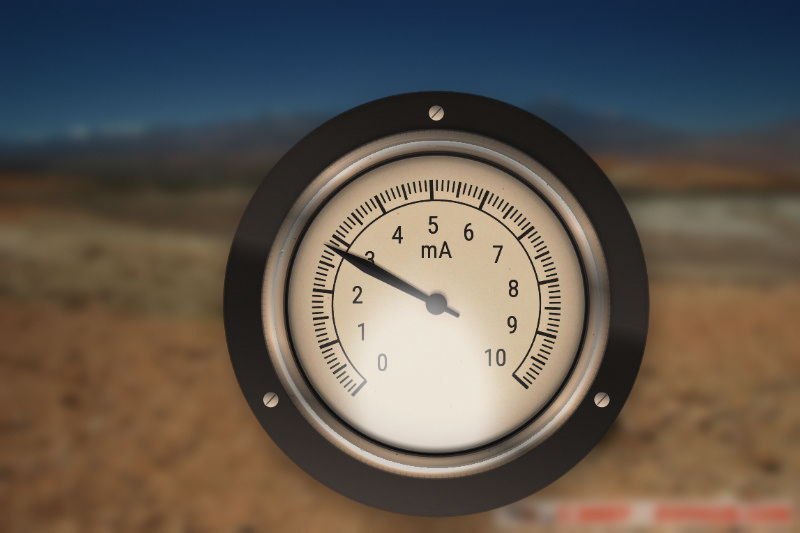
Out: 2.8 mA
